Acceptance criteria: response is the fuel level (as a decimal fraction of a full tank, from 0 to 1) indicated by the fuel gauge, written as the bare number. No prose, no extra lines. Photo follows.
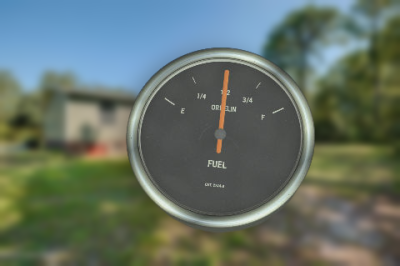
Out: 0.5
